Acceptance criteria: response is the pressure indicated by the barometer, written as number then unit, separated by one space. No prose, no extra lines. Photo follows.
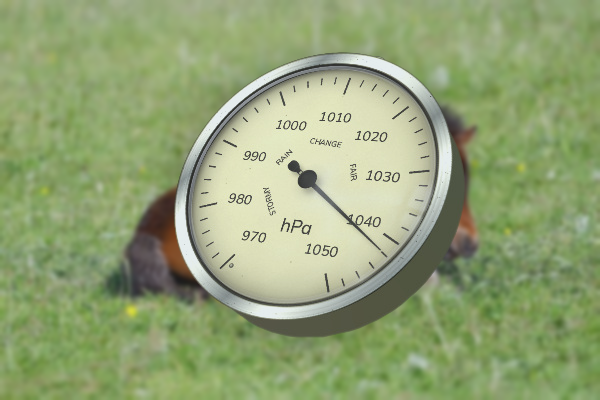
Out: 1042 hPa
